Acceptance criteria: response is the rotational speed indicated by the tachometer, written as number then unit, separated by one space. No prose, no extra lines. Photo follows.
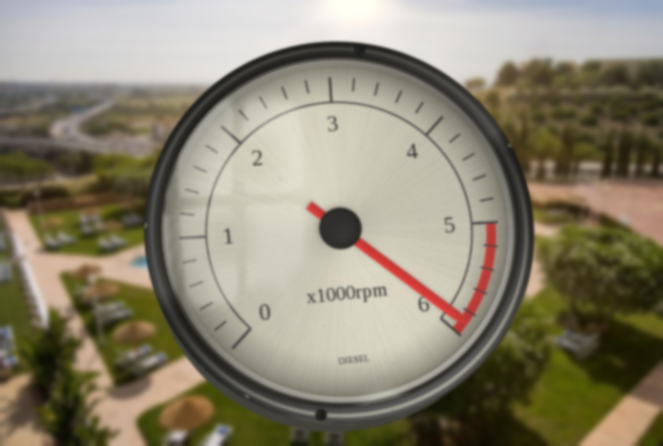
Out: 5900 rpm
